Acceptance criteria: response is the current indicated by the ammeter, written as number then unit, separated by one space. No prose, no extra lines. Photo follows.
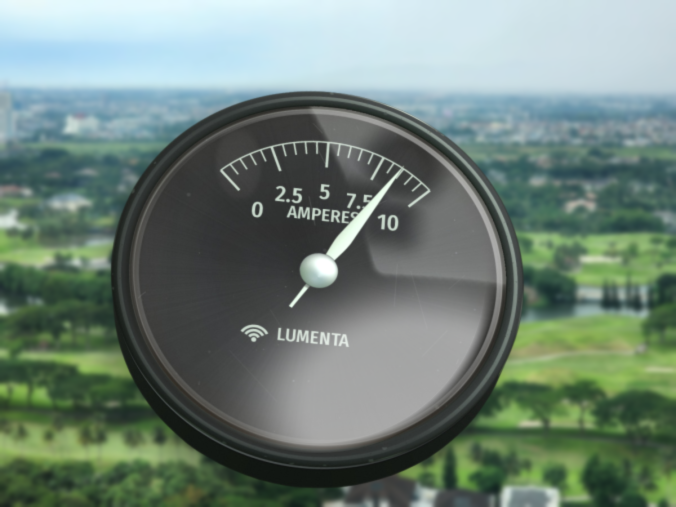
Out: 8.5 A
